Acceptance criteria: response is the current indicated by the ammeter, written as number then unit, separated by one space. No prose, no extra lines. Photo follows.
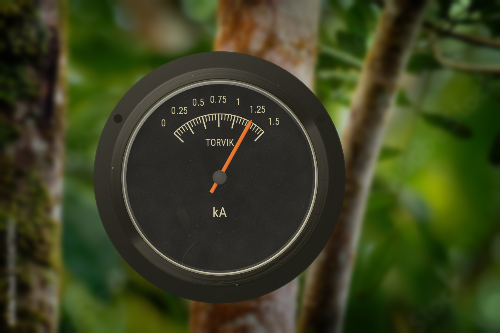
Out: 1.25 kA
